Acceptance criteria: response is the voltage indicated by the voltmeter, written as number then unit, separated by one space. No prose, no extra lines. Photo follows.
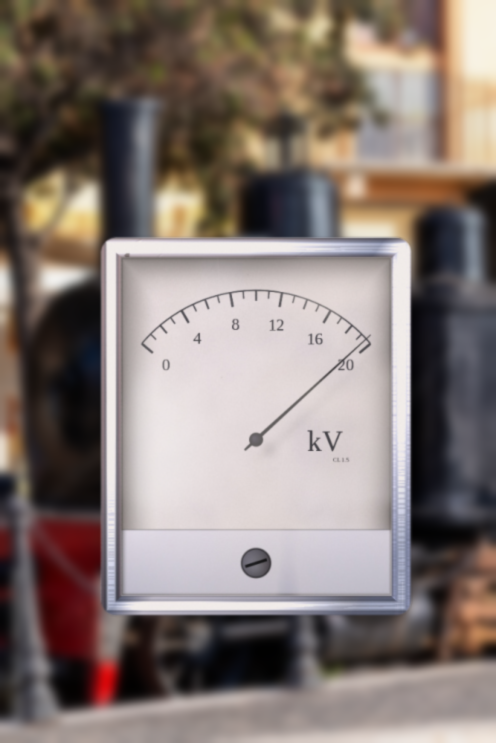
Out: 19.5 kV
